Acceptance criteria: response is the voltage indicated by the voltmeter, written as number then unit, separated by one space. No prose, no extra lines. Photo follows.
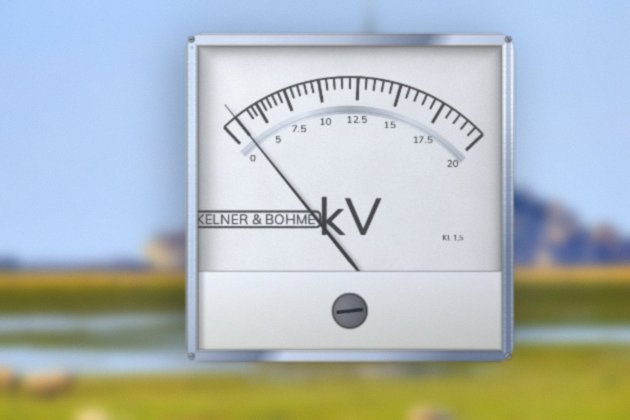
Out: 2.5 kV
